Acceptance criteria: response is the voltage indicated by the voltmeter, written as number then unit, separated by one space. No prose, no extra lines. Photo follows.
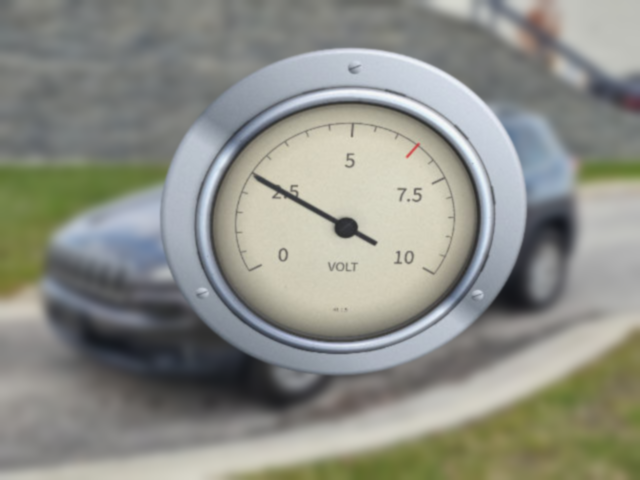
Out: 2.5 V
